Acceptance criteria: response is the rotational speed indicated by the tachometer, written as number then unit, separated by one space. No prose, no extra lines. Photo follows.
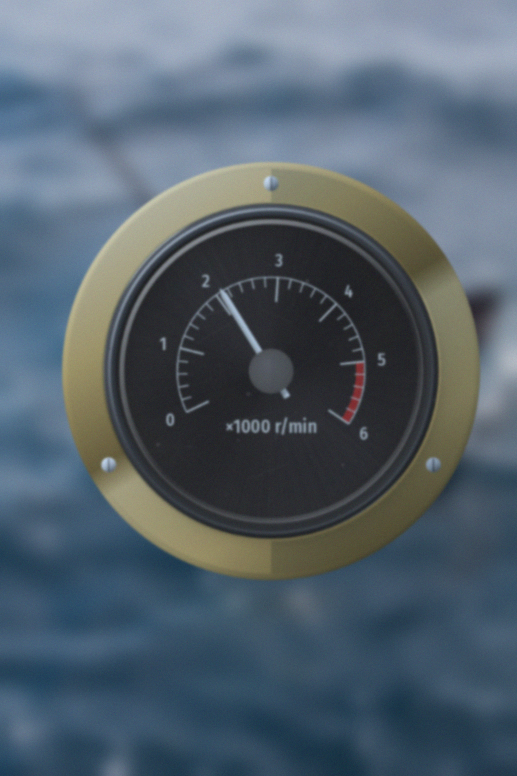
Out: 2100 rpm
